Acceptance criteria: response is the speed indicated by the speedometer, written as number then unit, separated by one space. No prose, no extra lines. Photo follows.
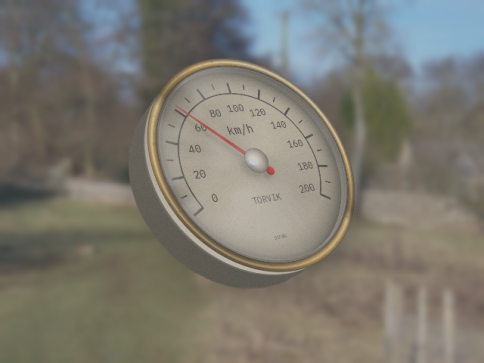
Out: 60 km/h
